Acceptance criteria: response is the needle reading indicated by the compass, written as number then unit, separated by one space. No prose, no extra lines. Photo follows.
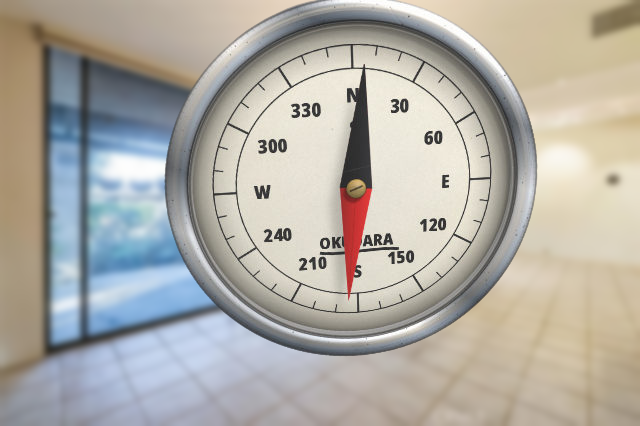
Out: 185 °
